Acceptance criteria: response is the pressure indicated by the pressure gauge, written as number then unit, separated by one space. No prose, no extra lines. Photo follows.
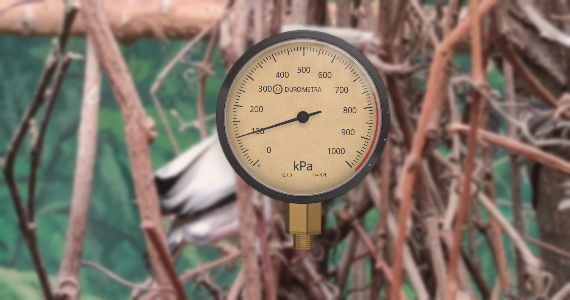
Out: 100 kPa
